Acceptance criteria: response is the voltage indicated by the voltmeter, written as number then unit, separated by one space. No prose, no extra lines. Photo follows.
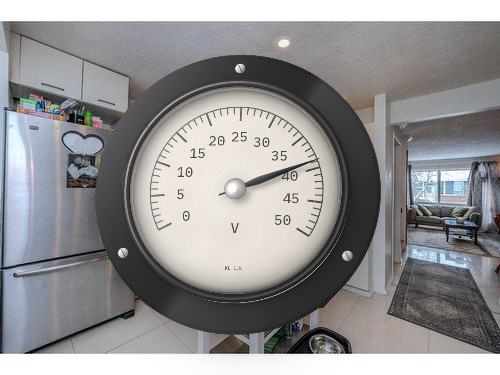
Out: 39 V
